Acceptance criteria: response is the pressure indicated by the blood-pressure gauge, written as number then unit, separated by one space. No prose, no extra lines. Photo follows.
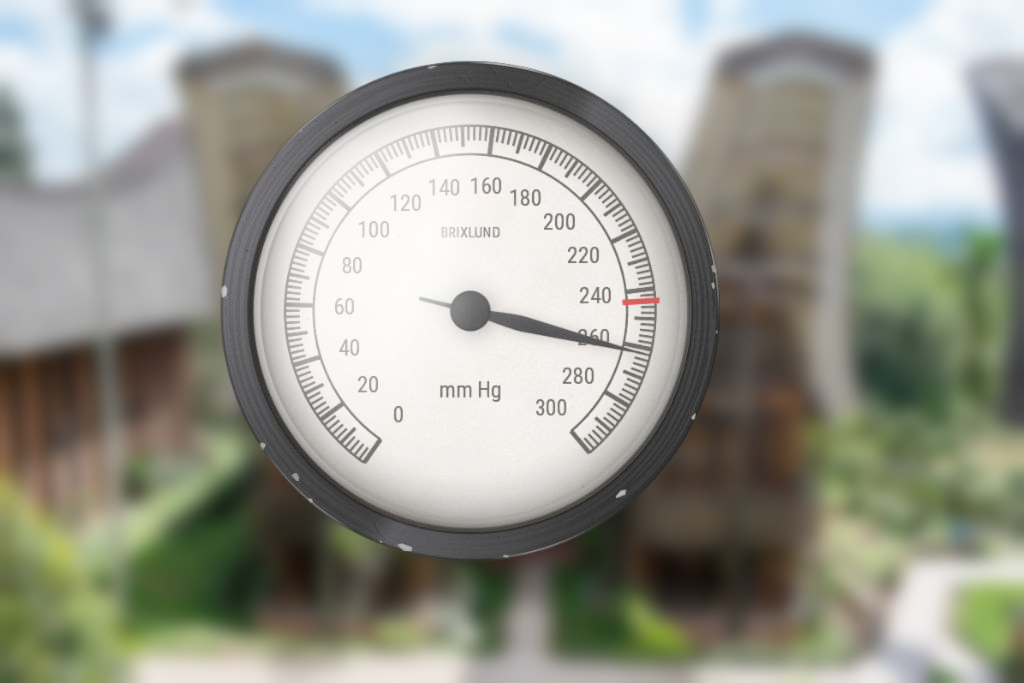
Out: 262 mmHg
